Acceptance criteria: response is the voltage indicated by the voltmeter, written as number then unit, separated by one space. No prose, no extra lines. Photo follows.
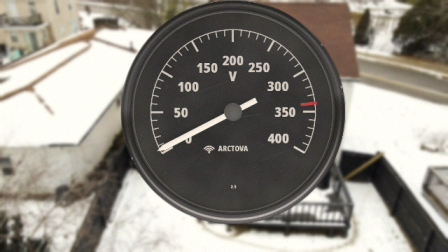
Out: 5 V
